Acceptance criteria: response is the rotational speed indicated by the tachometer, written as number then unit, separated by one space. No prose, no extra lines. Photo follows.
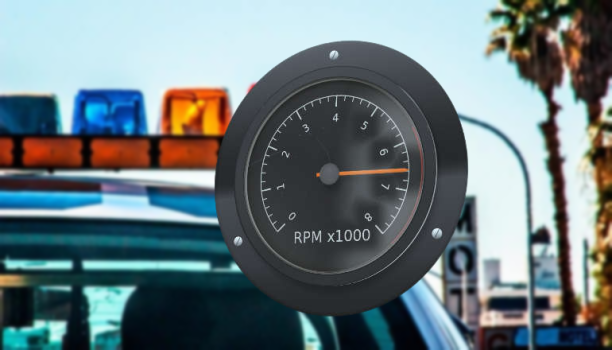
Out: 6600 rpm
